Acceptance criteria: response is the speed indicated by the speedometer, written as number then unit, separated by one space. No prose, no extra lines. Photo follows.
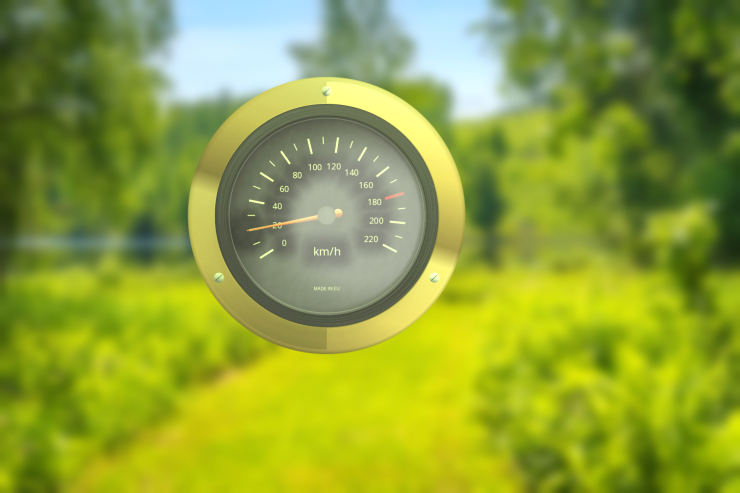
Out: 20 km/h
